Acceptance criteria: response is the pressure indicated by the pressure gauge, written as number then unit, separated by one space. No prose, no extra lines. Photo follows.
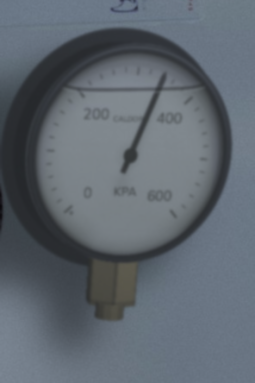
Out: 340 kPa
